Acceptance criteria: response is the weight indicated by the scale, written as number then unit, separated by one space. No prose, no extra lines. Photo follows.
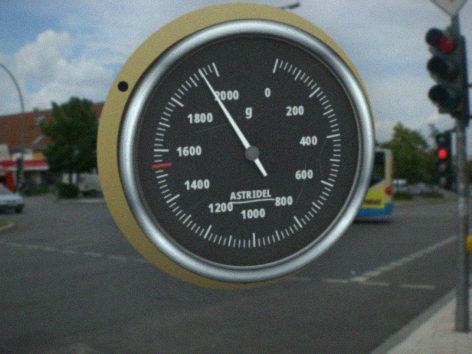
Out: 1940 g
